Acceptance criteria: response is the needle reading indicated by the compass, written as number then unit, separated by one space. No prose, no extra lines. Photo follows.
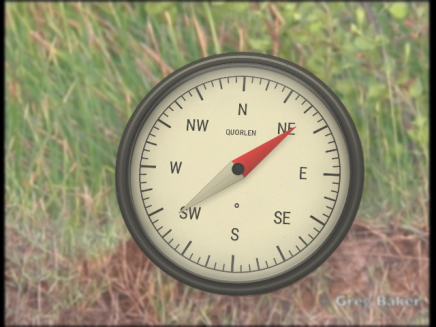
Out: 50 °
